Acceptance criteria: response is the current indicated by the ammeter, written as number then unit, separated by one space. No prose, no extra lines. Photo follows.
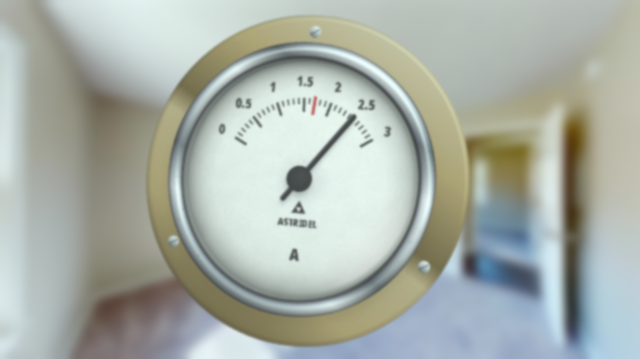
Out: 2.5 A
